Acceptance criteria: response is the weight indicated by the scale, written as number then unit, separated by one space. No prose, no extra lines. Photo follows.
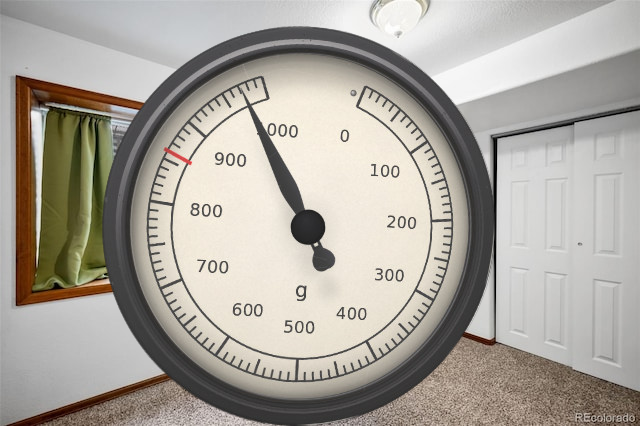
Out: 970 g
